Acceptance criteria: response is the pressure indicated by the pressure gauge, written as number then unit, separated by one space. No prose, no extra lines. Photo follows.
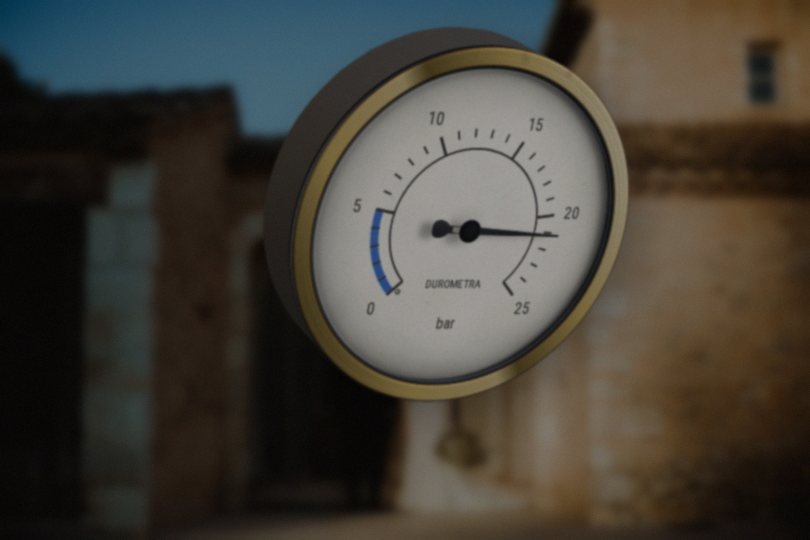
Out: 21 bar
